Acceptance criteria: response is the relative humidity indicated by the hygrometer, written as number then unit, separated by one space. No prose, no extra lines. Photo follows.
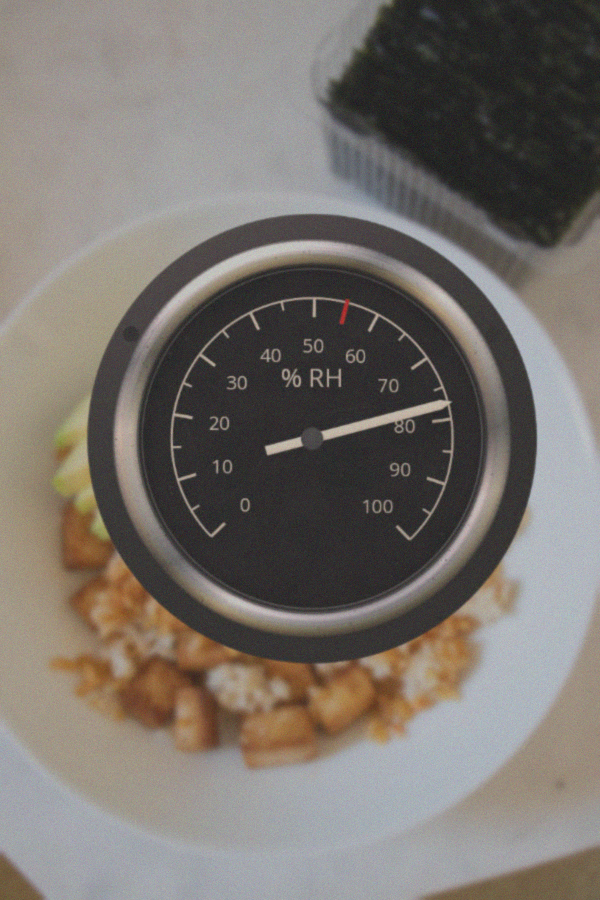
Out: 77.5 %
